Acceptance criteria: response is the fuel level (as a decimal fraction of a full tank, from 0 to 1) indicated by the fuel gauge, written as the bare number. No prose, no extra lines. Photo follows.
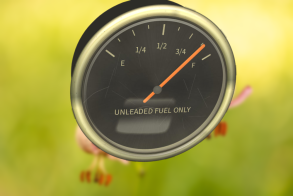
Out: 0.875
